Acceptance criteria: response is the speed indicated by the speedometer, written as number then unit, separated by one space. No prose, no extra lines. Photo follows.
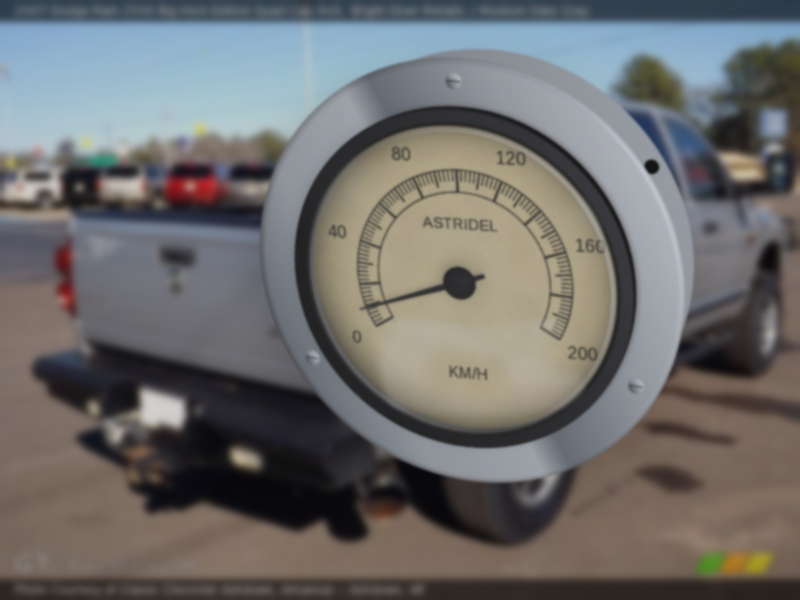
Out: 10 km/h
